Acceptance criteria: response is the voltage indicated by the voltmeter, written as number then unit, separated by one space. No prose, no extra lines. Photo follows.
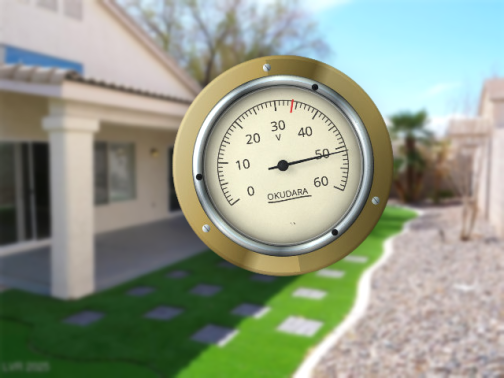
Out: 51 V
